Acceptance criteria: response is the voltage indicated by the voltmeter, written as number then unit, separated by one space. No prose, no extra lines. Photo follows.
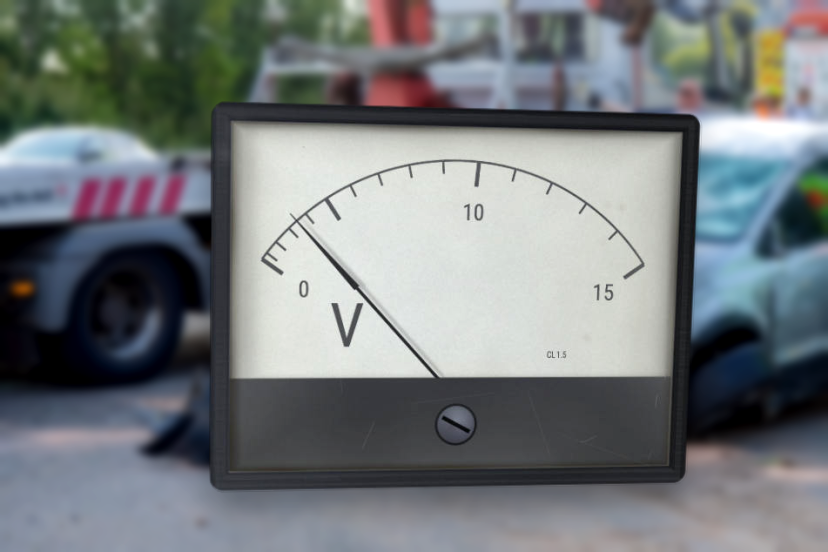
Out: 3.5 V
